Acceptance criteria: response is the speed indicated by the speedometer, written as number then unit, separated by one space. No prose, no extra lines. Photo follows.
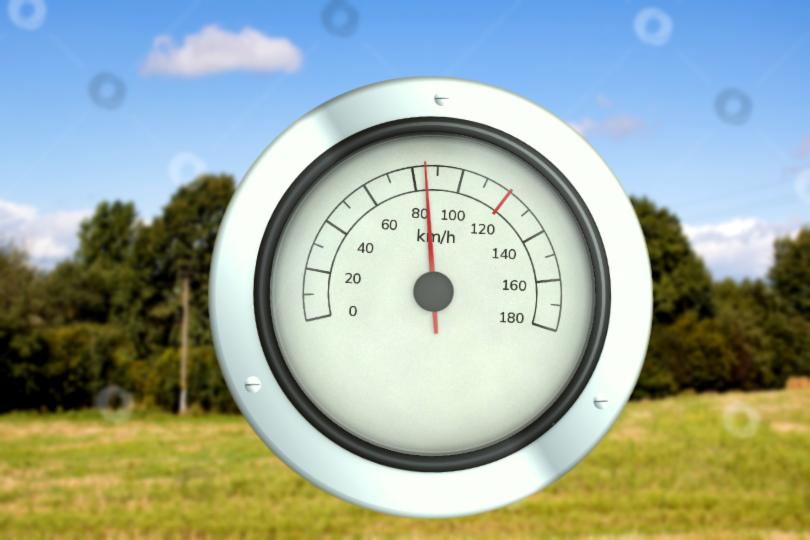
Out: 85 km/h
